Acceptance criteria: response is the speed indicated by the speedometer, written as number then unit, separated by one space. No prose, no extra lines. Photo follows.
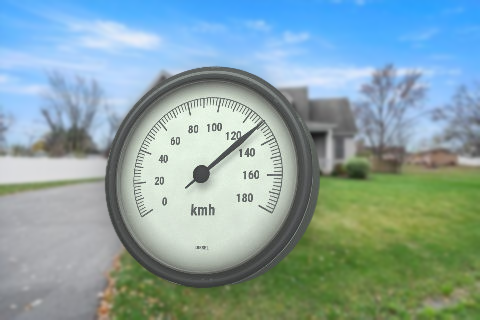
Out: 130 km/h
